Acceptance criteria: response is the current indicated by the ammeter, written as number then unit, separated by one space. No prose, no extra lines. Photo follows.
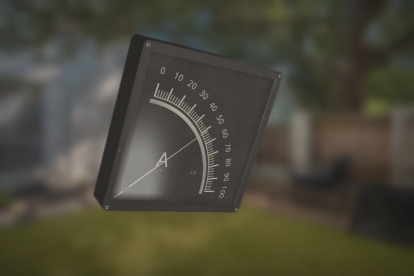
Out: 50 A
